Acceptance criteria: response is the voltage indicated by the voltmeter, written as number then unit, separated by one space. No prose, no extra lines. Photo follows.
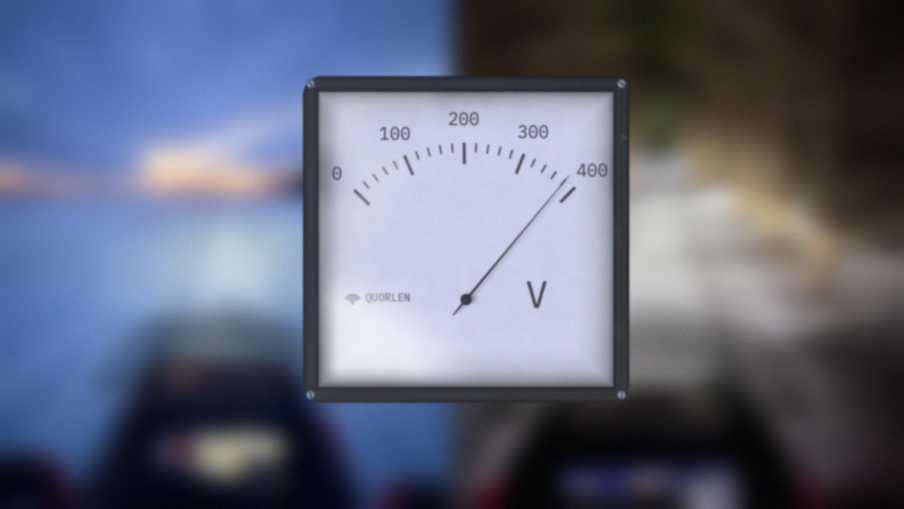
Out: 380 V
